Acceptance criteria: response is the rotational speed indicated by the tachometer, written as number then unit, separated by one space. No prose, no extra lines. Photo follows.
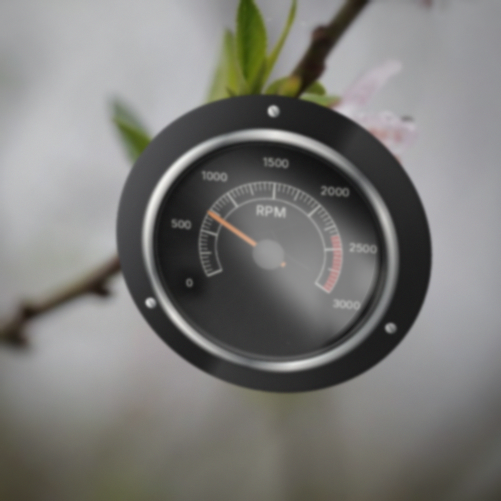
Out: 750 rpm
